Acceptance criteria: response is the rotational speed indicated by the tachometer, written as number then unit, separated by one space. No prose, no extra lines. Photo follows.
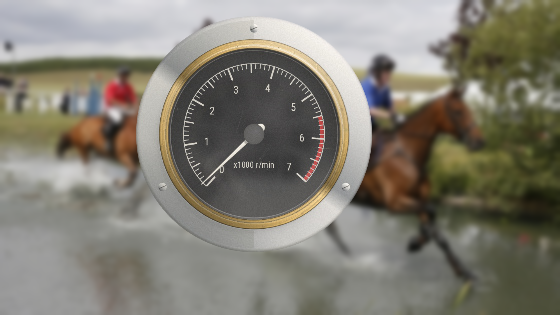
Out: 100 rpm
